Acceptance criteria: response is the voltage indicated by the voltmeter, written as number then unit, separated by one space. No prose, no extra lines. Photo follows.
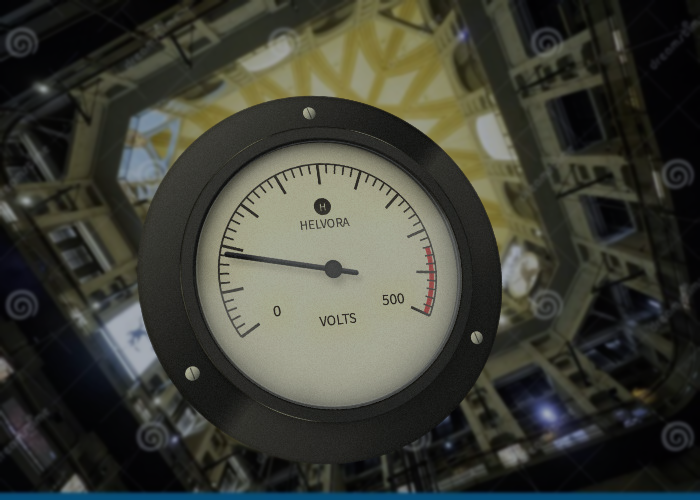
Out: 90 V
